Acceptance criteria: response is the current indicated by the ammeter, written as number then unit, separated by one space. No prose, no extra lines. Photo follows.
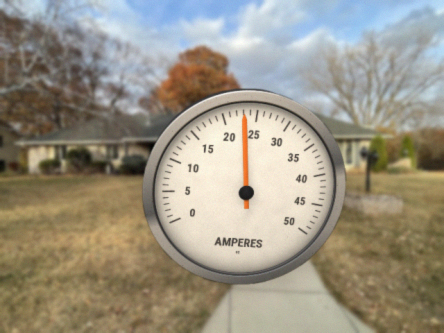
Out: 23 A
